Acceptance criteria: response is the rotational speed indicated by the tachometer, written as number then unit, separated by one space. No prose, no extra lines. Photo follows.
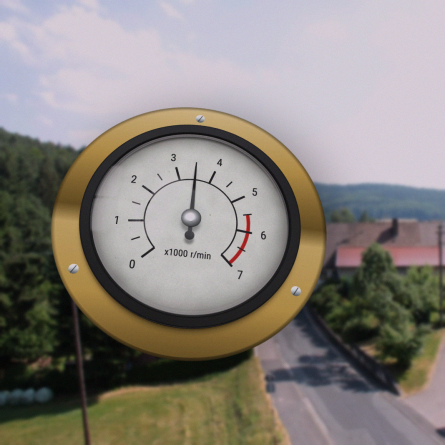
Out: 3500 rpm
